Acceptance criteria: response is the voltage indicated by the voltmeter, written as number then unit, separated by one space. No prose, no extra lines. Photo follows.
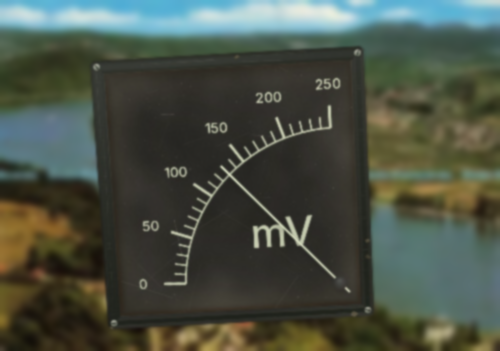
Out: 130 mV
